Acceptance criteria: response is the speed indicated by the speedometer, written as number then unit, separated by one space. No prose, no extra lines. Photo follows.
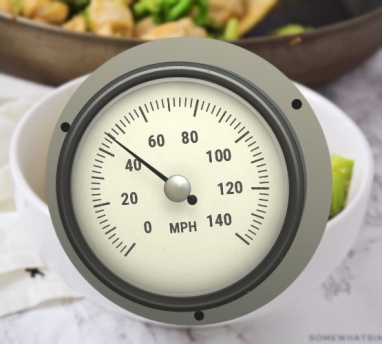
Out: 46 mph
